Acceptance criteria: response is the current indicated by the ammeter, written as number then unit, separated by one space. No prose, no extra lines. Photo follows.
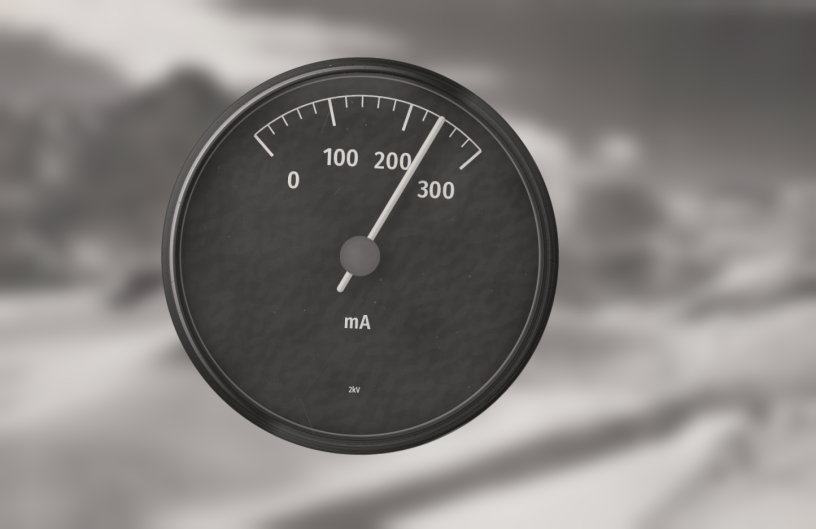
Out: 240 mA
